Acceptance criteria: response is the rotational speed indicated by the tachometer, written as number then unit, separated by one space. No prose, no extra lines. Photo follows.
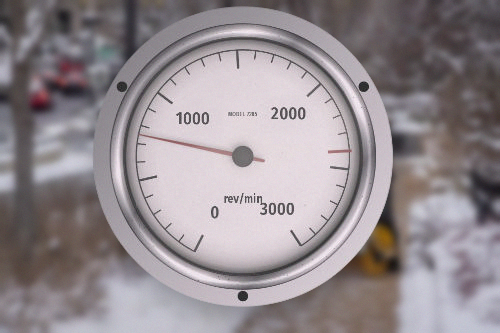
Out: 750 rpm
